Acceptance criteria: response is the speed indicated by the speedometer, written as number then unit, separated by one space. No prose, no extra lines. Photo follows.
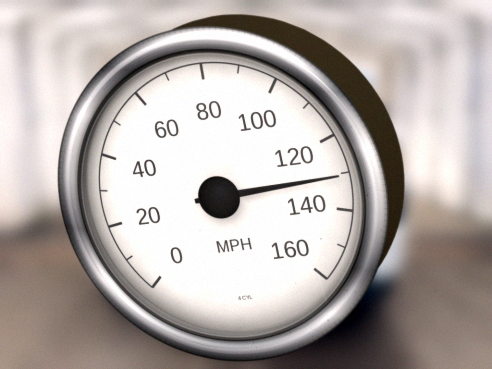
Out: 130 mph
